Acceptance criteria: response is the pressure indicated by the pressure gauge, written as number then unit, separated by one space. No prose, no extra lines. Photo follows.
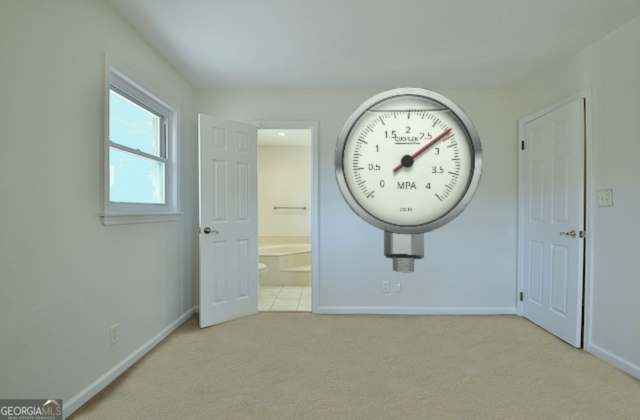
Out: 2.75 MPa
